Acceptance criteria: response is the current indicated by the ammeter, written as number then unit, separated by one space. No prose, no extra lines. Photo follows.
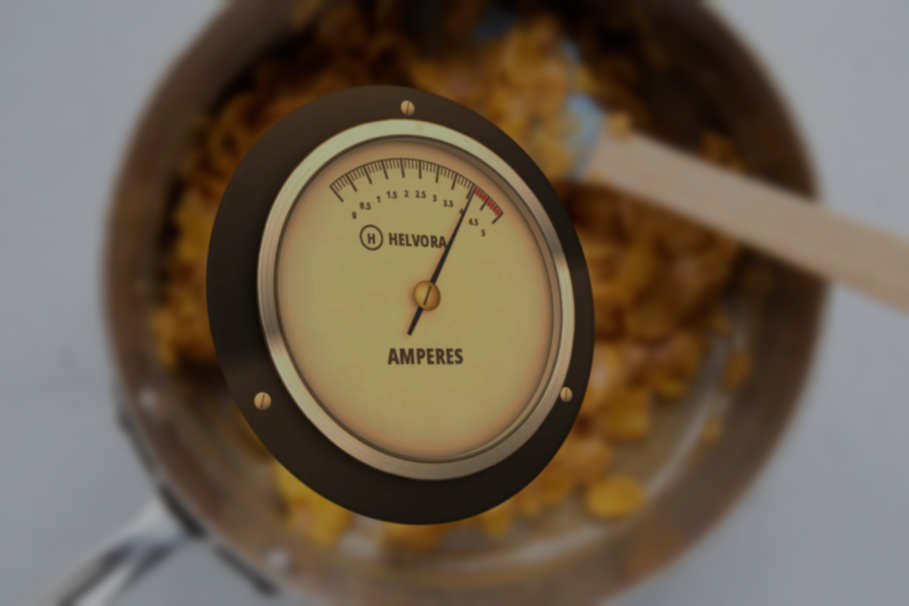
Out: 4 A
